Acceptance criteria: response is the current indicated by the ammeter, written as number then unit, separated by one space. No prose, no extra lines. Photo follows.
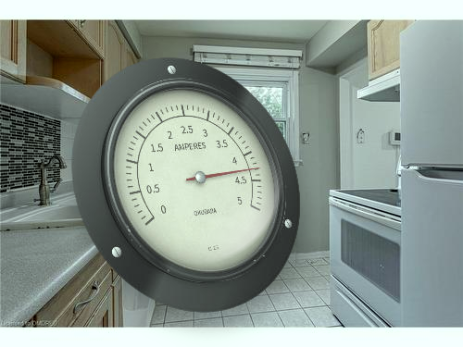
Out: 4.3 A
